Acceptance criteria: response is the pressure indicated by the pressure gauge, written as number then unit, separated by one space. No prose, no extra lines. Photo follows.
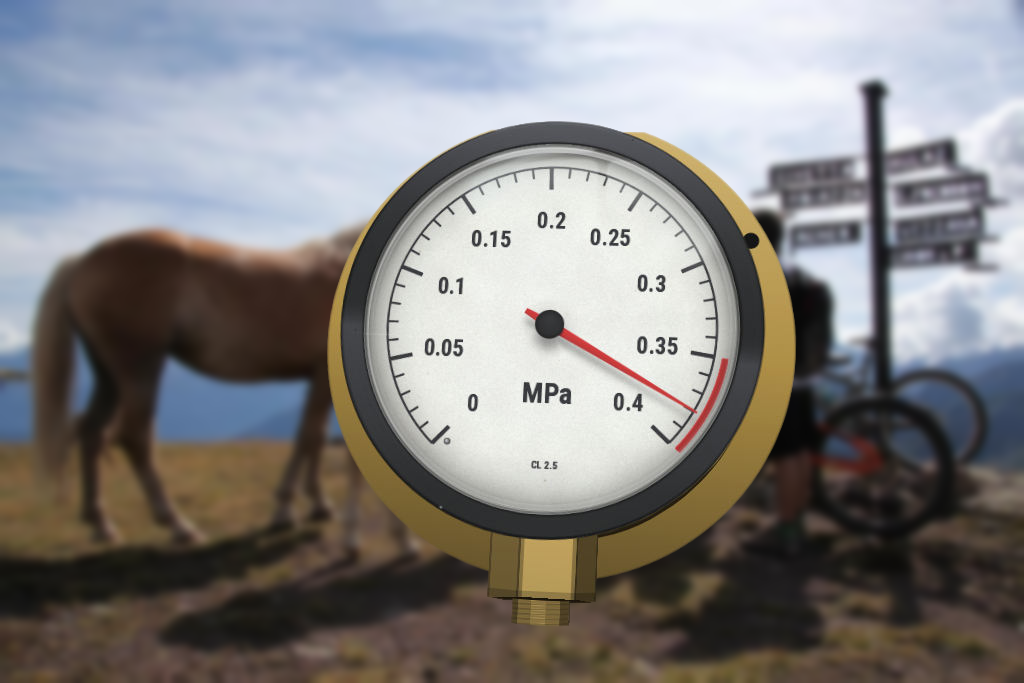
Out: 0.38 MPa
